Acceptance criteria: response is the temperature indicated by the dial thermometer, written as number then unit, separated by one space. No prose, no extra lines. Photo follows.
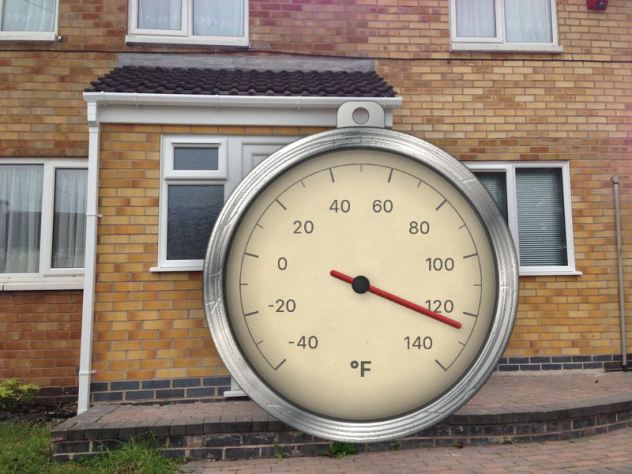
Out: 125 °F
